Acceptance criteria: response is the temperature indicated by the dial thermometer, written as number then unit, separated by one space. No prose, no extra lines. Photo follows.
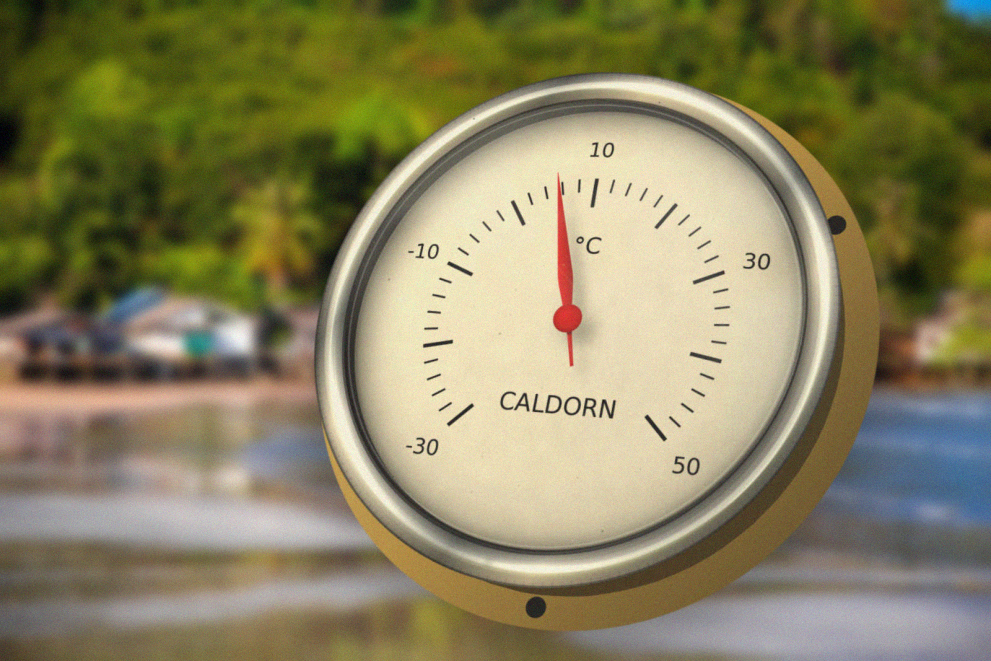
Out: 6 °C
